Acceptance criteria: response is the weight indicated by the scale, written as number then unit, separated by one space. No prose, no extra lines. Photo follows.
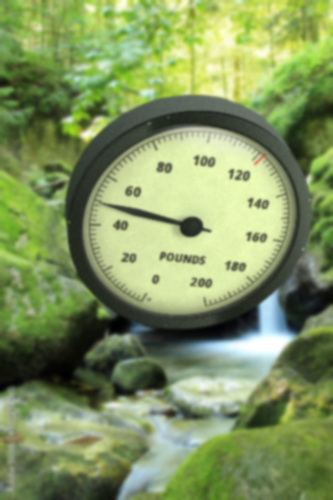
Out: 50 lb
